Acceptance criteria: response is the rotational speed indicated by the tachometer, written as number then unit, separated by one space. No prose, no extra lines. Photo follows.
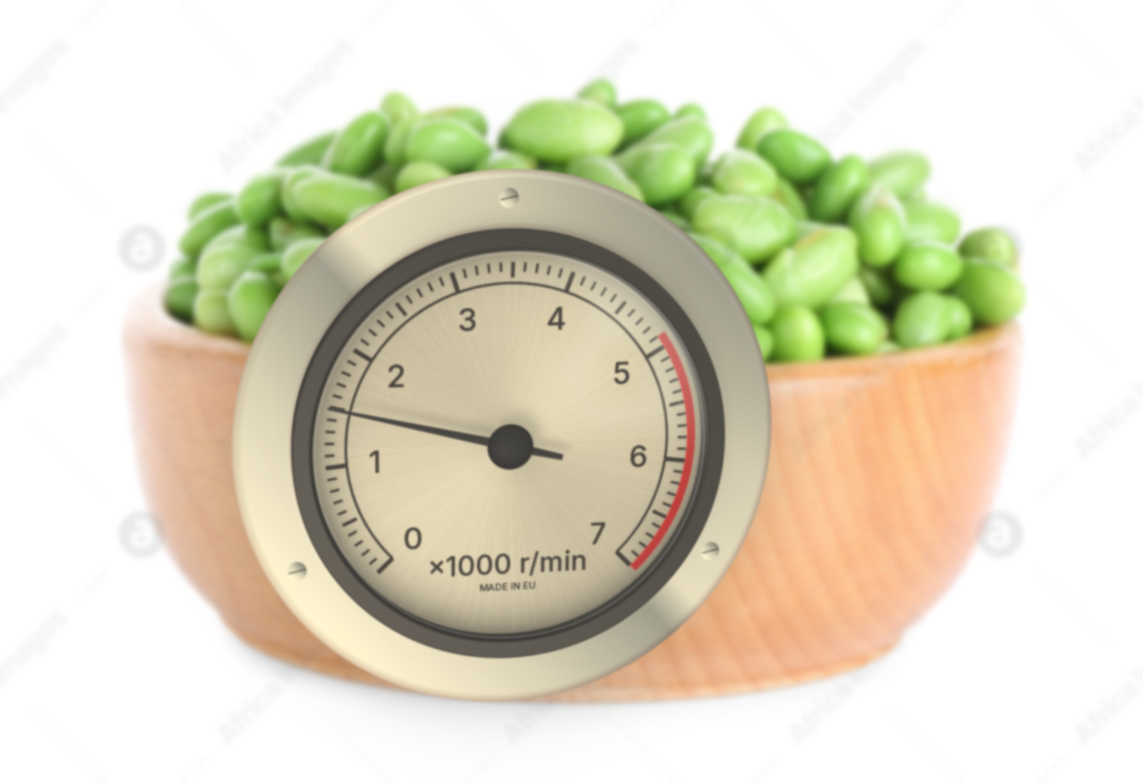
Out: 1500 rpm
